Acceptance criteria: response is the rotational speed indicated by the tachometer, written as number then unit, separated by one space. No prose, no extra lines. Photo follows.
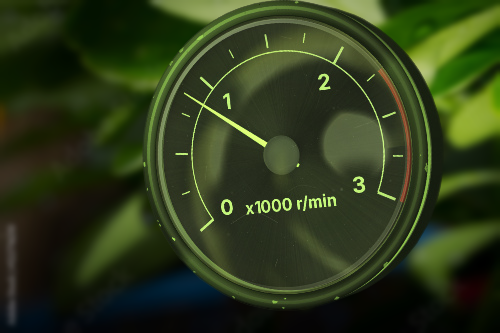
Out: 875 rpm
